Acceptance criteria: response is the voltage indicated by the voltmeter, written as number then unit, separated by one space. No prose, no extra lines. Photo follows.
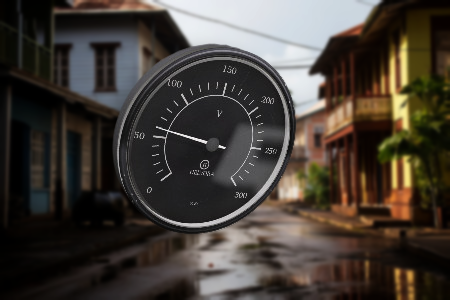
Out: 60 V
